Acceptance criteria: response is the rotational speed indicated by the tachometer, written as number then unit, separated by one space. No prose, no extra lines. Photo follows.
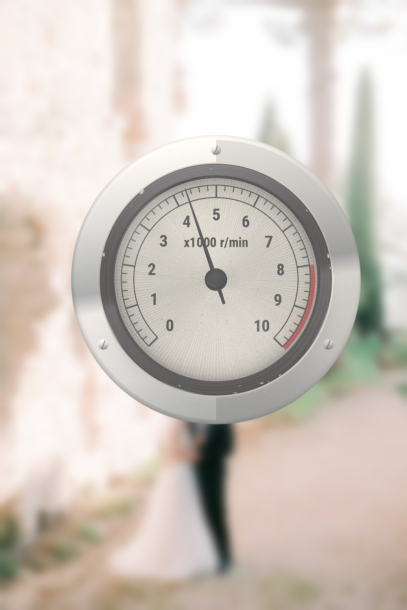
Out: 4300 rpm
